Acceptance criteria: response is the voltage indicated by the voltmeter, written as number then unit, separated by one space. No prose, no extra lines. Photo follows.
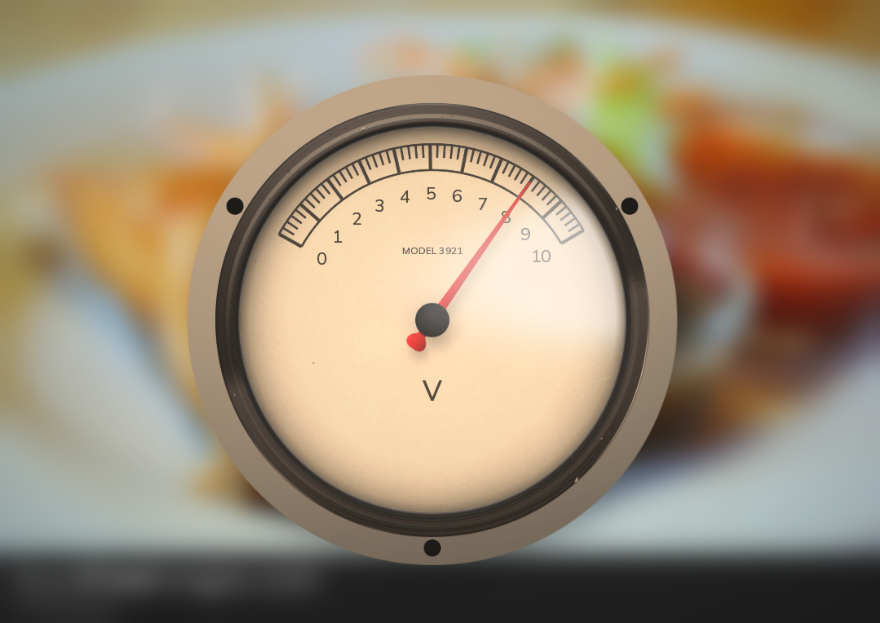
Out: 8 V
